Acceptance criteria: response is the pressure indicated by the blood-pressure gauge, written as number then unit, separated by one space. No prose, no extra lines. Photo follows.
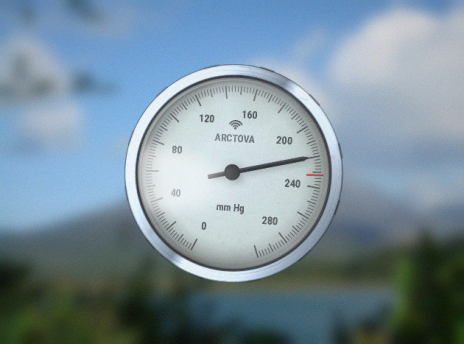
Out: 220 mmHg
